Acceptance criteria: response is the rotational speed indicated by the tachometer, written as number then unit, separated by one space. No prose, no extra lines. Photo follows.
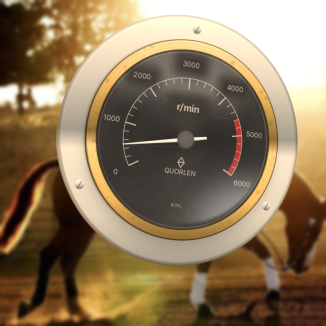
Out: 500 rpm
